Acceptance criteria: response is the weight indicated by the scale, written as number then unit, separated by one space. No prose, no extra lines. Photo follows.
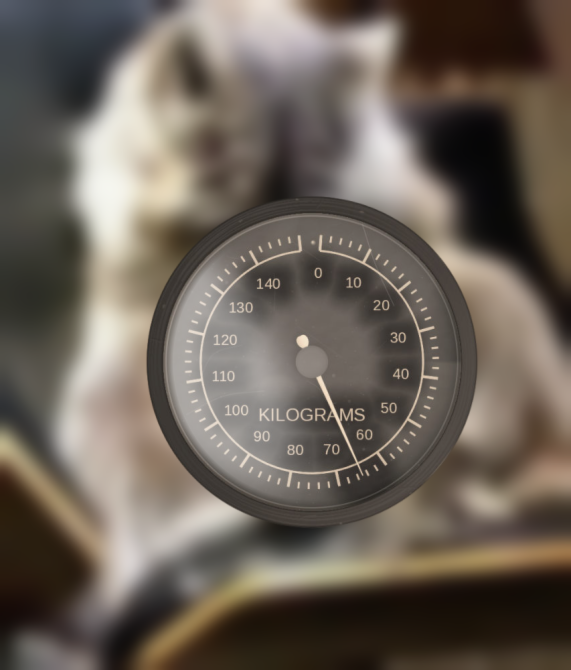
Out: 65 kg
